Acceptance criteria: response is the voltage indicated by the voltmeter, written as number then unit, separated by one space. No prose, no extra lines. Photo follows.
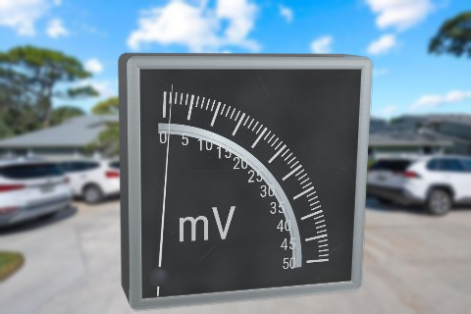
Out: 1 mV
